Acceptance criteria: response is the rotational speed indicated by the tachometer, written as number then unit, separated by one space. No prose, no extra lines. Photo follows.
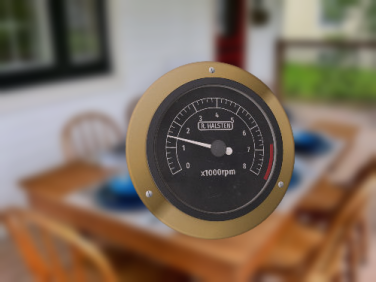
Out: 1400 rpm
